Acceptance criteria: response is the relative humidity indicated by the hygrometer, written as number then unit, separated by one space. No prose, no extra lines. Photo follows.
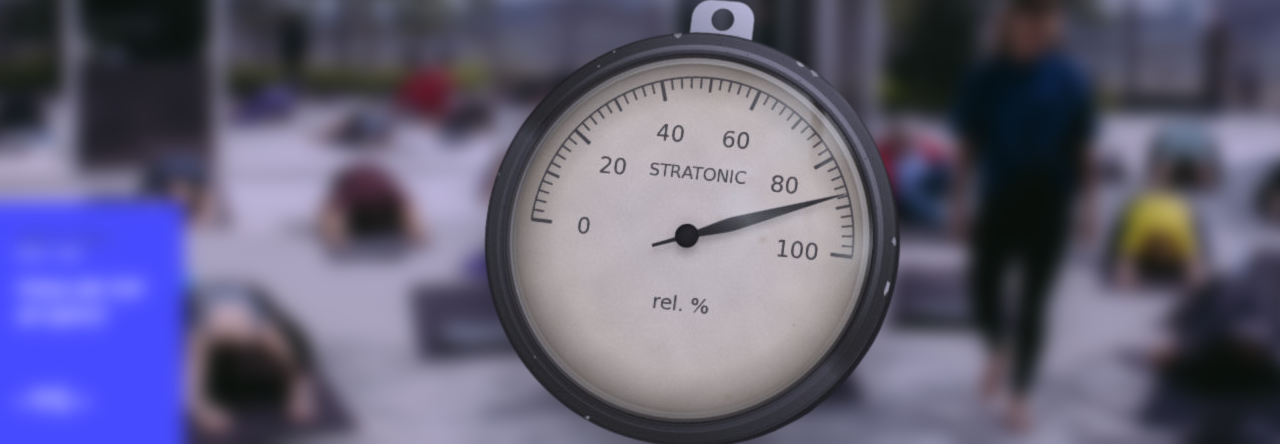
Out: 88 %
